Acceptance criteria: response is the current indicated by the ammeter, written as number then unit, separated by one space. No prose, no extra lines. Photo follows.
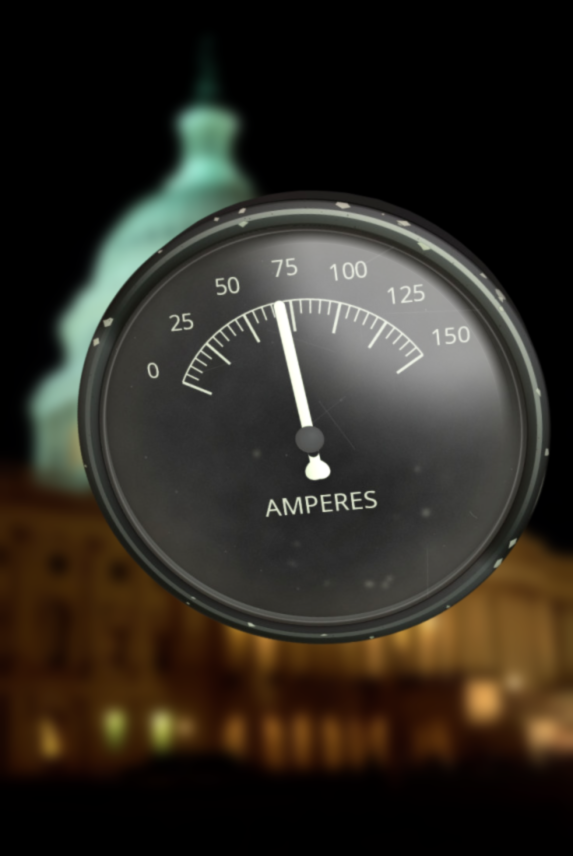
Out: 70 A
